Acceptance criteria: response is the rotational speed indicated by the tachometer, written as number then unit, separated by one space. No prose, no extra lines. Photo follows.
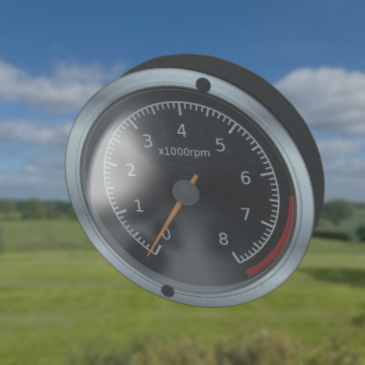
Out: 100 rpm
